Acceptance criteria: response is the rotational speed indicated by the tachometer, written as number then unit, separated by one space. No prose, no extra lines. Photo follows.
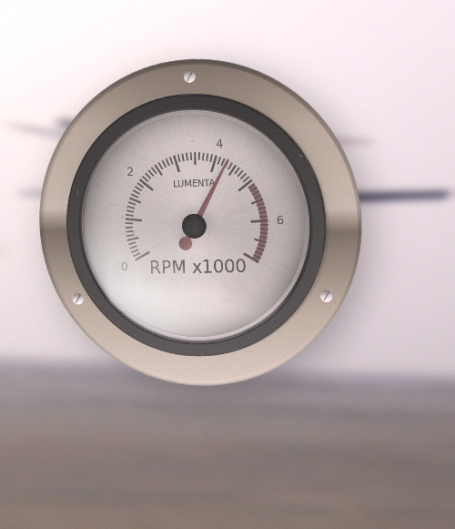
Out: 4300 rpm
